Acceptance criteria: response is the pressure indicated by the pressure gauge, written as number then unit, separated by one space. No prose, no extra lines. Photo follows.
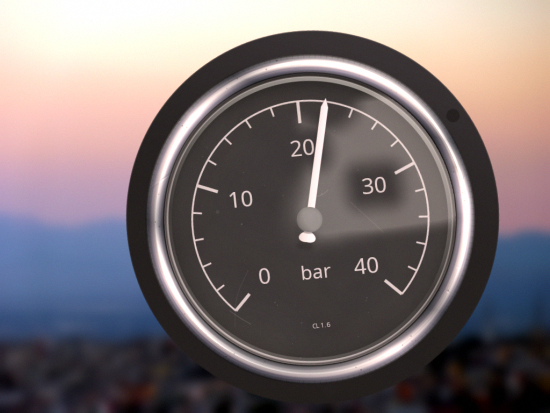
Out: 22 bar
